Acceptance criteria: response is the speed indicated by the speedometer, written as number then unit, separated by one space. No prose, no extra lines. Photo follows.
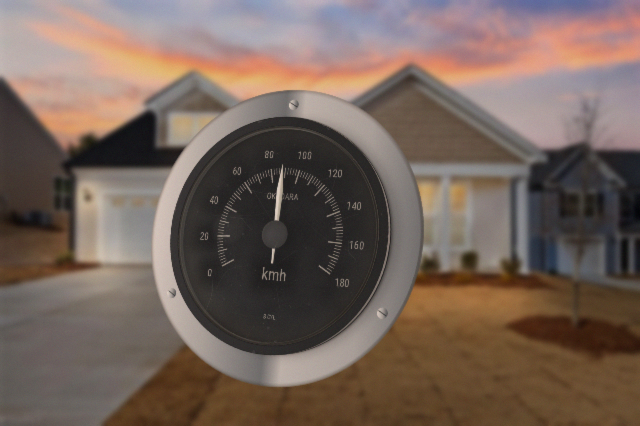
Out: 90 km/h
